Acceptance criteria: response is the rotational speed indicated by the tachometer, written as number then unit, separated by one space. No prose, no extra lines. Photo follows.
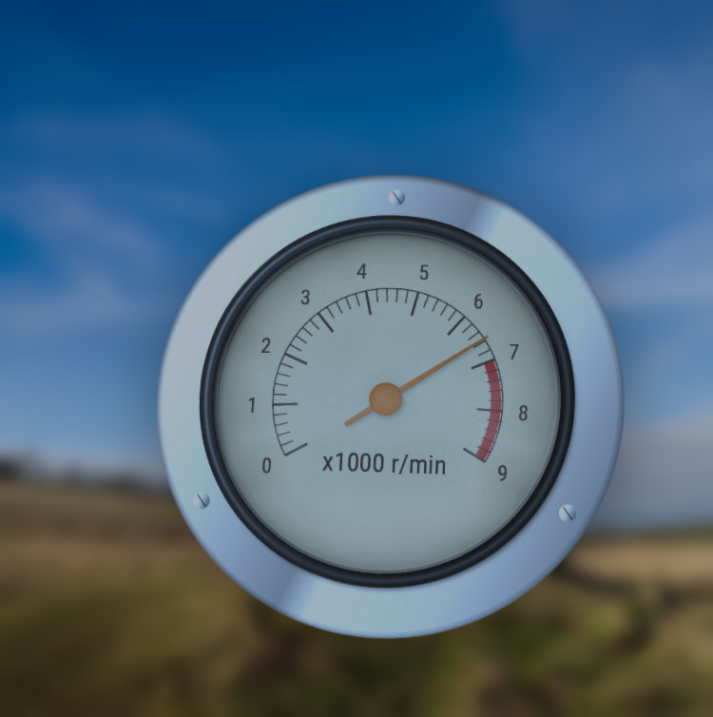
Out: 6600 rpm
